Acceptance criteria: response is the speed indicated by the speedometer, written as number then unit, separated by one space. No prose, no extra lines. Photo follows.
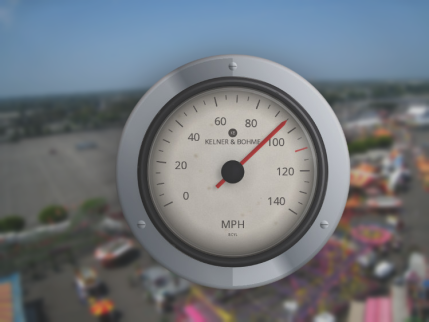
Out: 95 mph
